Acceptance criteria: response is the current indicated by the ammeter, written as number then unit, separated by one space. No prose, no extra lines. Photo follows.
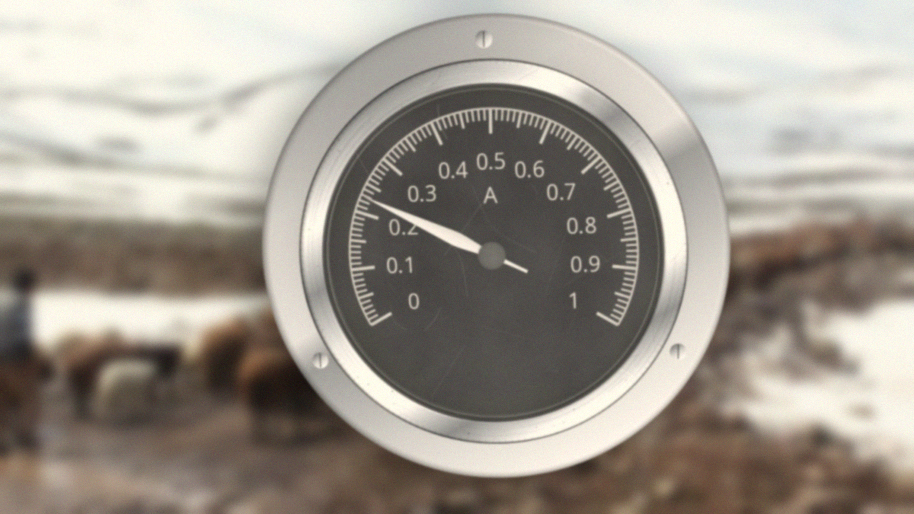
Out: 0.23 A
